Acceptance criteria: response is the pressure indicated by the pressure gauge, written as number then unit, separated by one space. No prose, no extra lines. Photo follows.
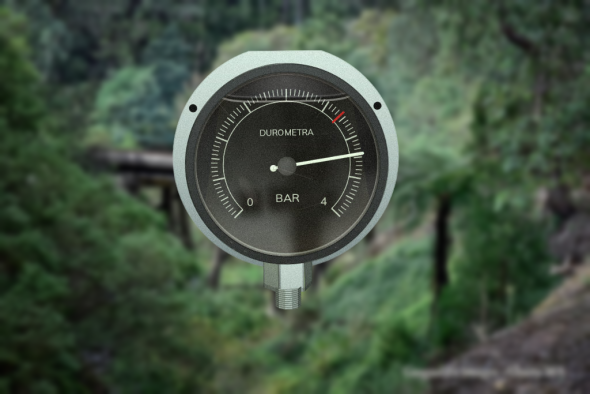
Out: 3.2 bar
